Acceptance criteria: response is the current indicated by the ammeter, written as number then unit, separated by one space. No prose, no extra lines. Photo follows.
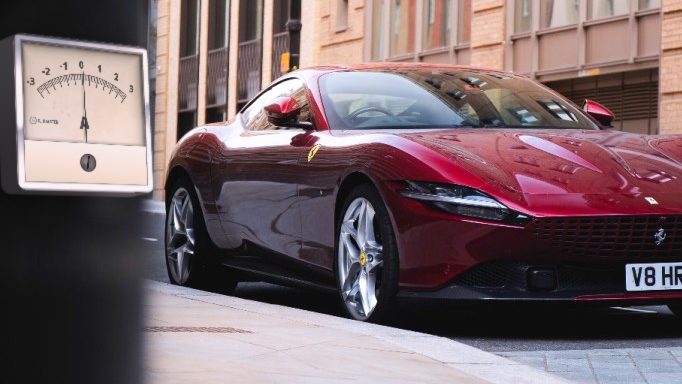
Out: 0 A
